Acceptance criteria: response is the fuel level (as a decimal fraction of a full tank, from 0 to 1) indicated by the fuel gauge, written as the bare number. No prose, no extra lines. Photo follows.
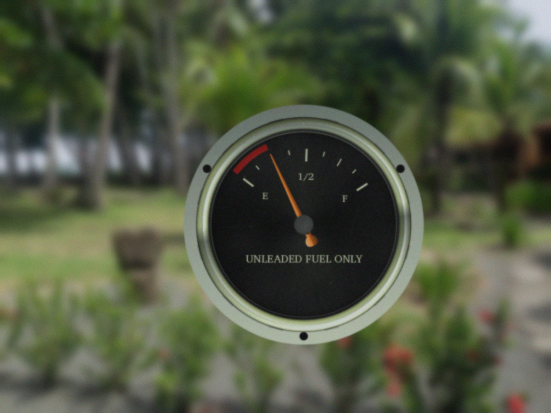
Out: 0.25
